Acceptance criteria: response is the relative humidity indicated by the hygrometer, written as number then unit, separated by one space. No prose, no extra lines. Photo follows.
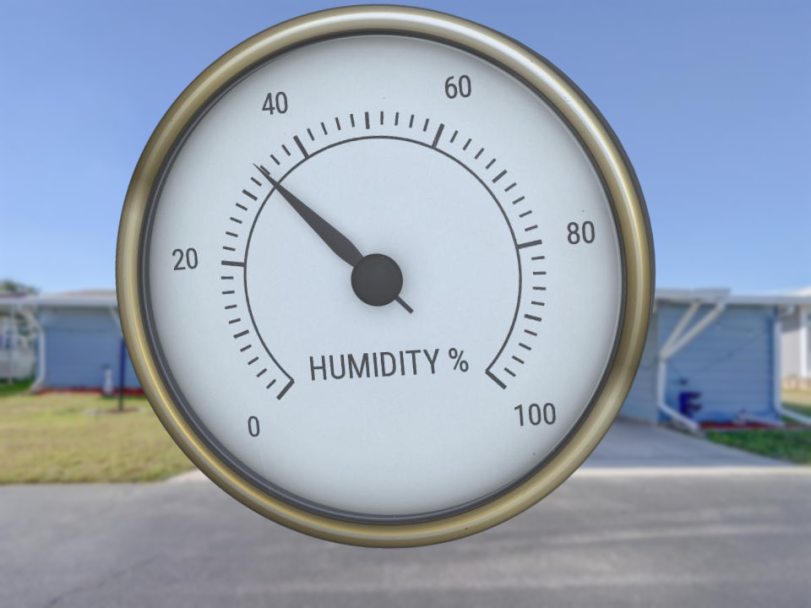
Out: 34 %
